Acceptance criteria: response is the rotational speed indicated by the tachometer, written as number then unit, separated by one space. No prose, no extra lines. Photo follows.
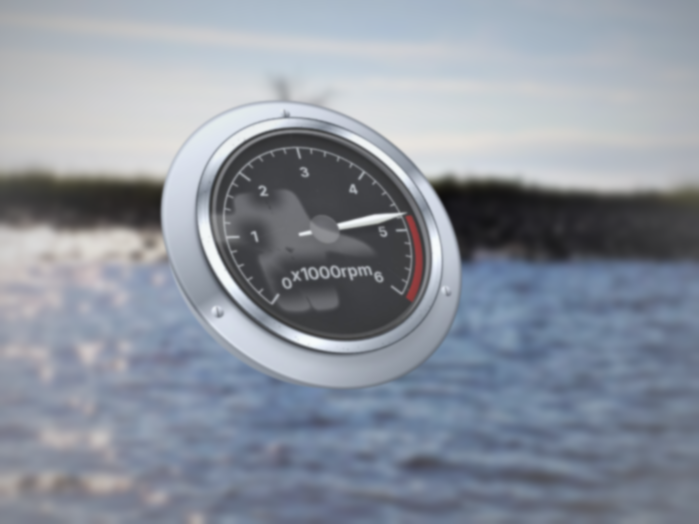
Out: 4800 rpm
